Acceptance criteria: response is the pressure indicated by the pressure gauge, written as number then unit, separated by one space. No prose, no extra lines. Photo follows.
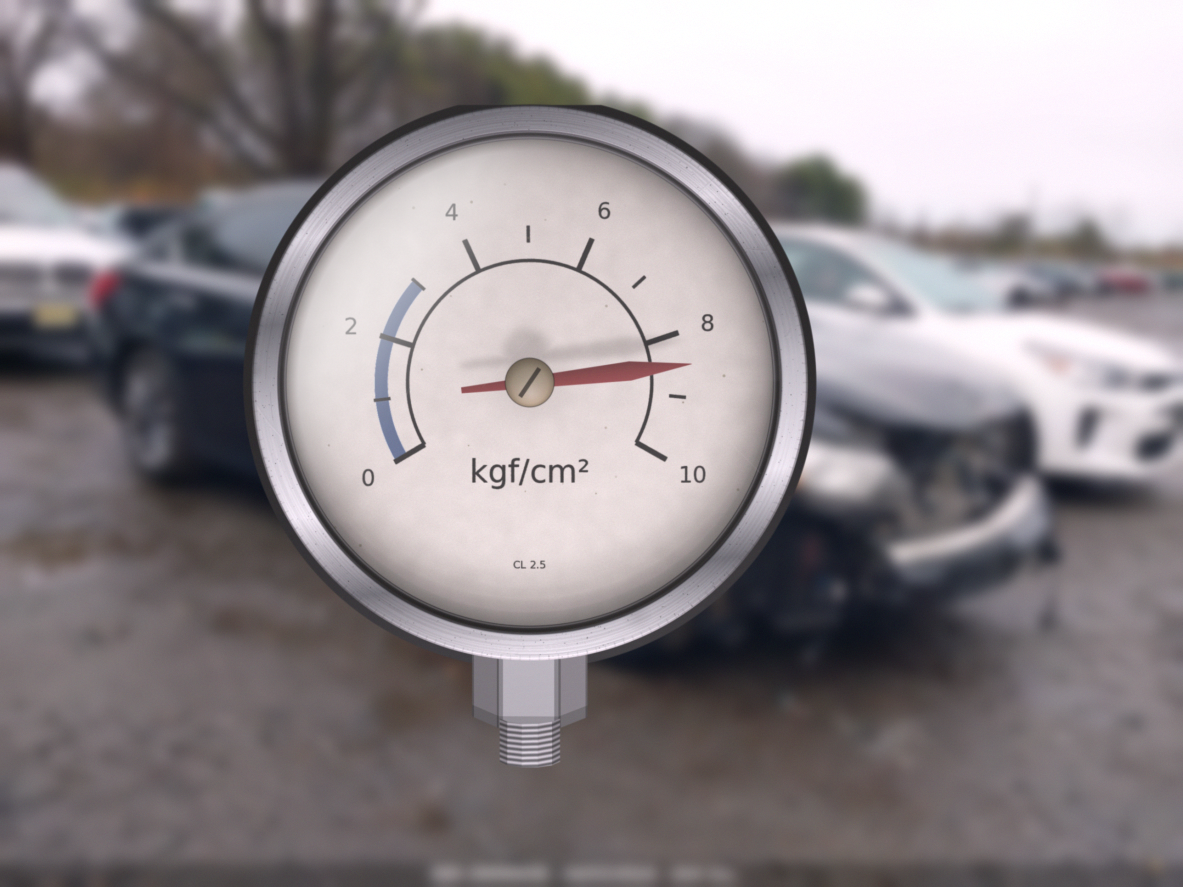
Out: 8.5 kg/cm²
